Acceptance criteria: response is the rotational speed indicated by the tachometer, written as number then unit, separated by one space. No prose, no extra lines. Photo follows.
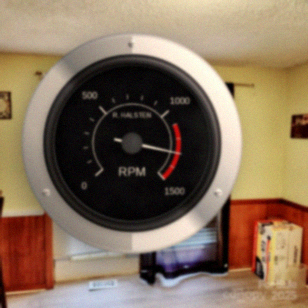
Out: 1300 rpm
